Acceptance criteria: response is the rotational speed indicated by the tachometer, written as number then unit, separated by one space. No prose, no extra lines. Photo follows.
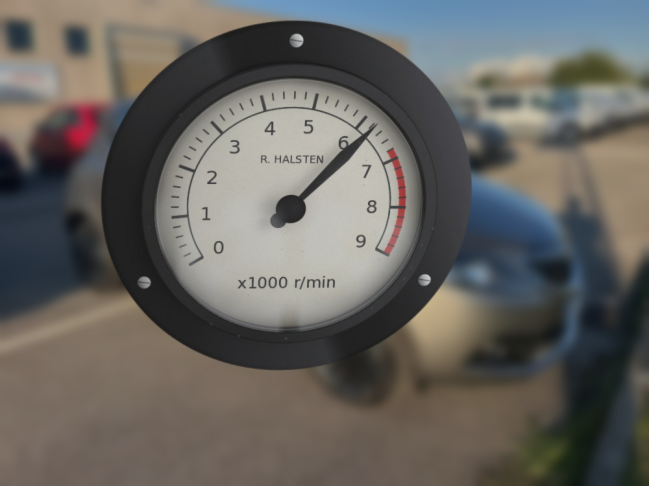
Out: 6200 rpm
